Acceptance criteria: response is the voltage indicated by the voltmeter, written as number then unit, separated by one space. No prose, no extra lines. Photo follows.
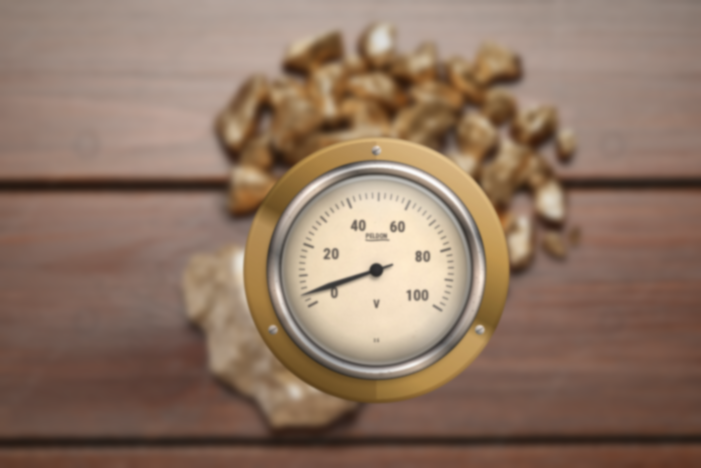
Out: 4 V
